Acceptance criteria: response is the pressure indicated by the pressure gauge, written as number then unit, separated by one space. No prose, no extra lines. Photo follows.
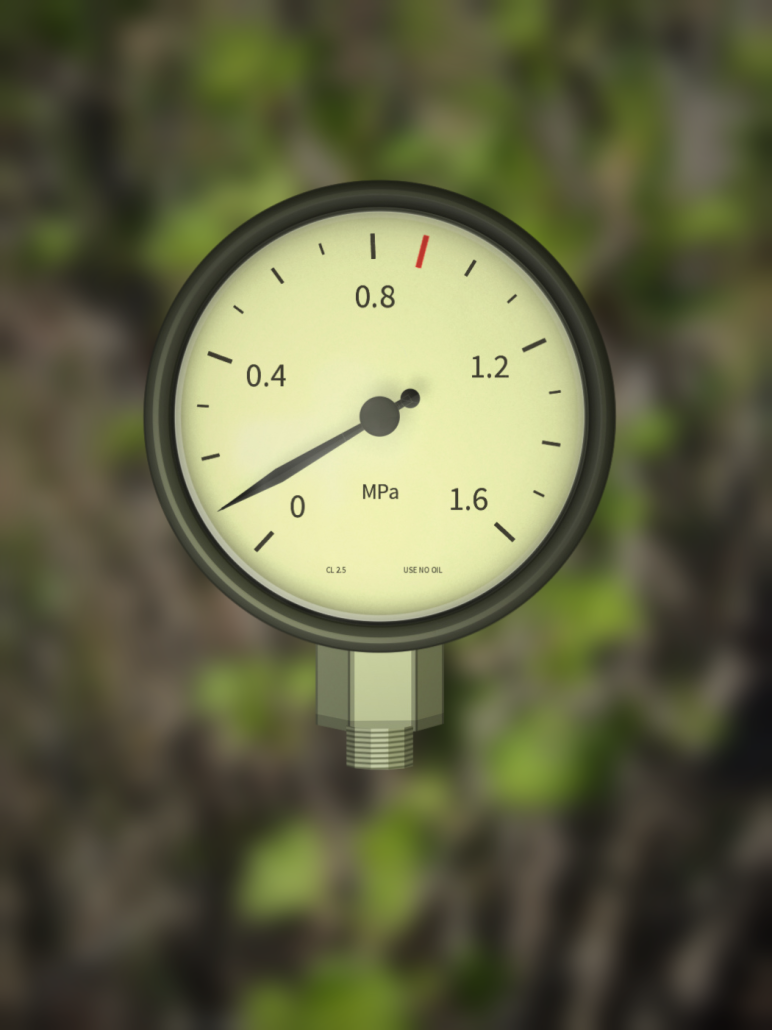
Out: 0.1 MPa
